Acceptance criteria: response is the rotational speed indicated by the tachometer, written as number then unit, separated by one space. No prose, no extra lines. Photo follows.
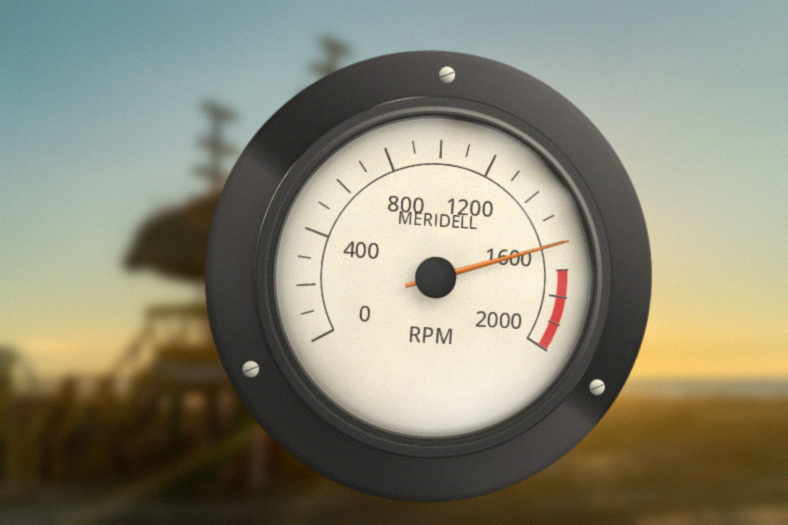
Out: 1600 rpm
